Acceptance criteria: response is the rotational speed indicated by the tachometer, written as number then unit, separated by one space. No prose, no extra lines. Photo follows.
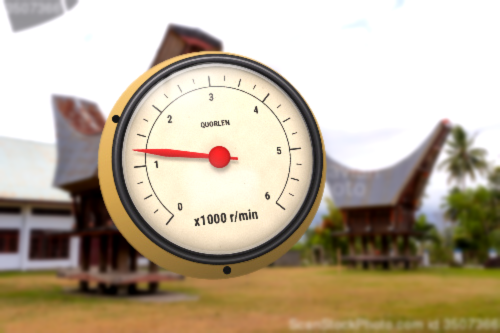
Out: 1250 rpm
